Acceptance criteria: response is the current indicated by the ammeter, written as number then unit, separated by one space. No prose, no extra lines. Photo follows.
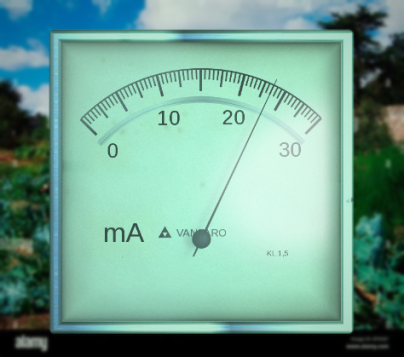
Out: 23.5 mA
